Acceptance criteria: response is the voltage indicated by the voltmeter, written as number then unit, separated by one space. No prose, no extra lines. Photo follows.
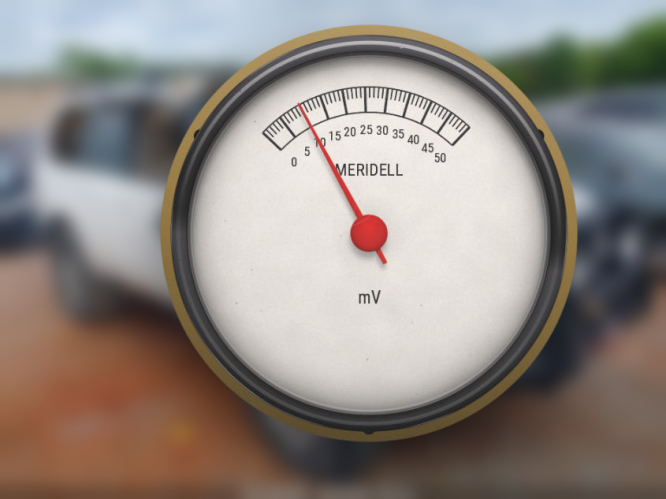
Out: 10 mV
